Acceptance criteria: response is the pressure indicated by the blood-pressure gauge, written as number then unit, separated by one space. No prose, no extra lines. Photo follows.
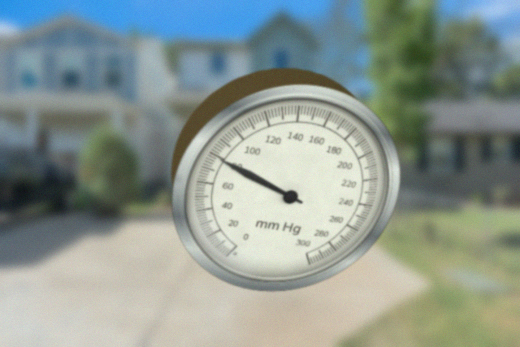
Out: 80 mmHg
